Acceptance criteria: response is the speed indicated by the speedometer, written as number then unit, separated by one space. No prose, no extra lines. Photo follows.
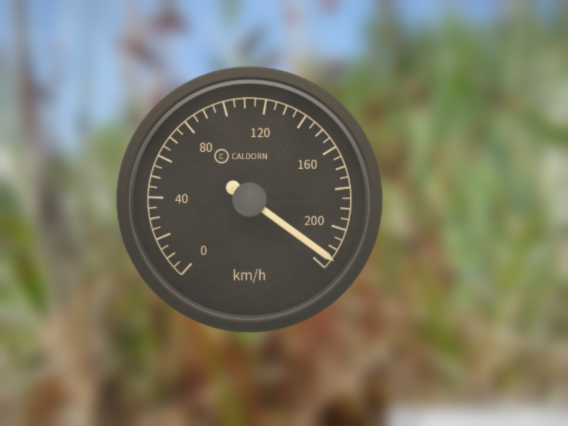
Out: 215 km/h
